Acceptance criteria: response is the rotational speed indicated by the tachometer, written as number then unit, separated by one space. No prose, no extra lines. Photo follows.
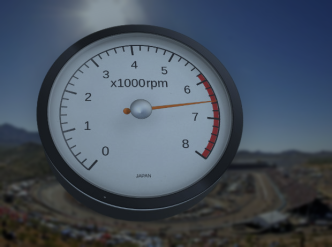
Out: 6600 rpm
